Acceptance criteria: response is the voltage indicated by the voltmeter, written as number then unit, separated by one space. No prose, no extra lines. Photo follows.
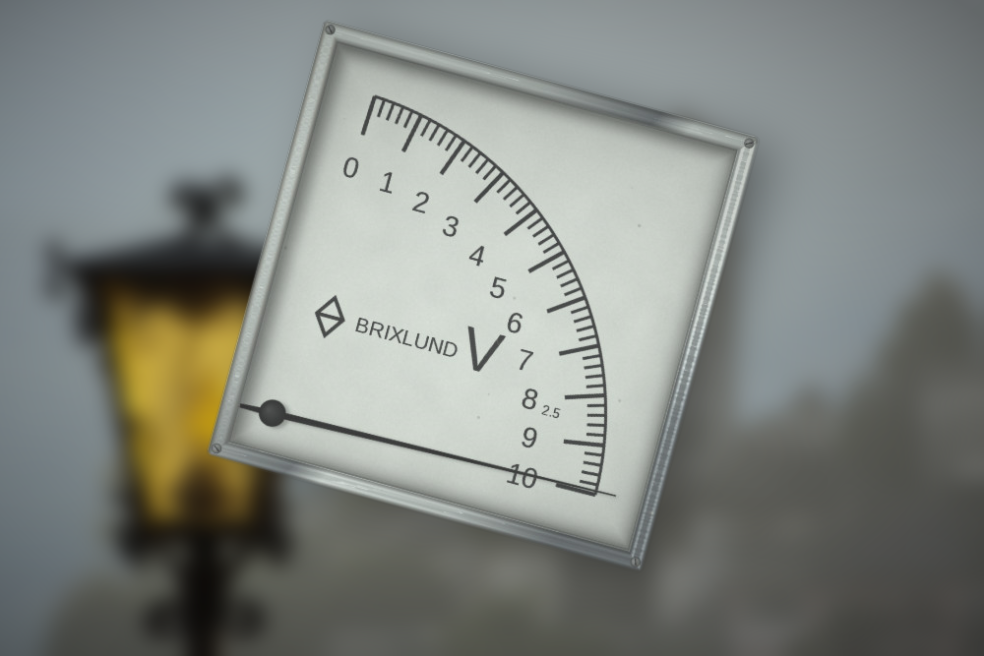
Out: 9.9 V
